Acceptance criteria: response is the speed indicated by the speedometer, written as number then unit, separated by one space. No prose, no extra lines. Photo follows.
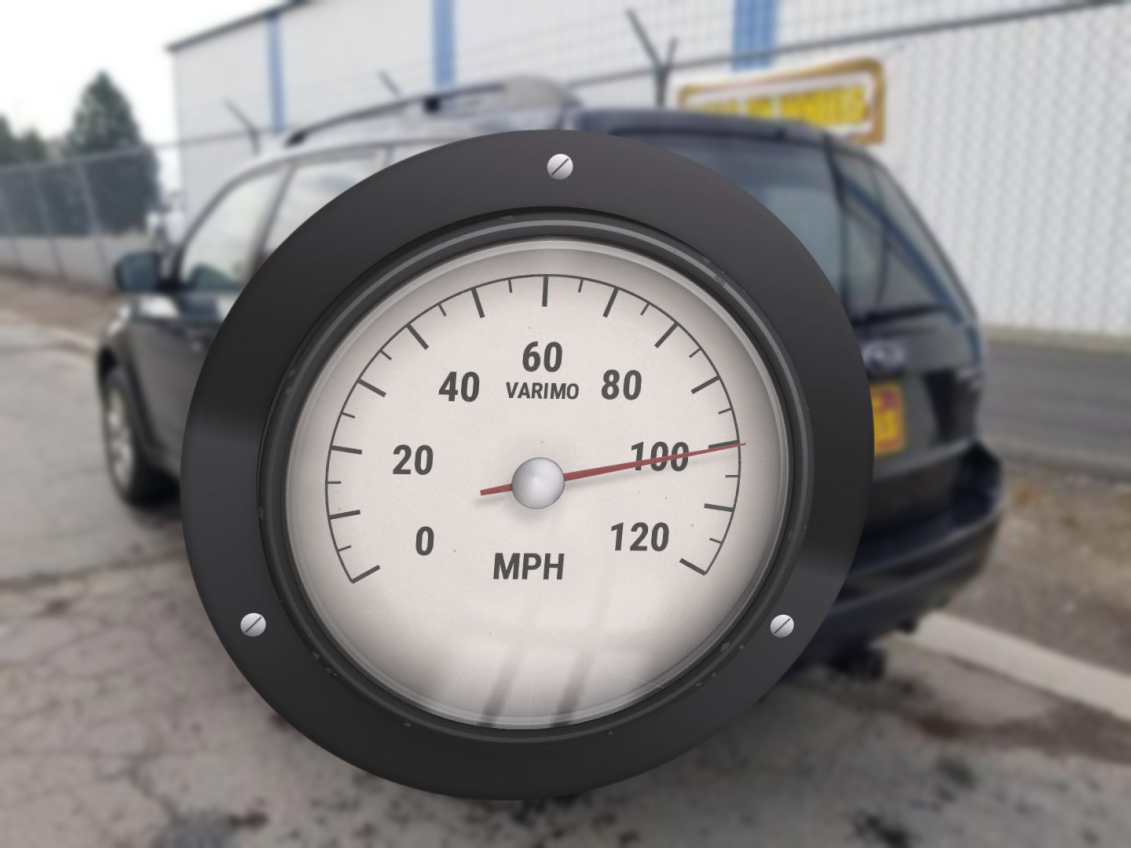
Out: 100 mph
